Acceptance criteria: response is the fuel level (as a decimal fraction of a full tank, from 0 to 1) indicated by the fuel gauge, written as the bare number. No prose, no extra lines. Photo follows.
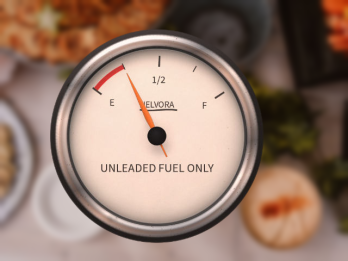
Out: 0.25
